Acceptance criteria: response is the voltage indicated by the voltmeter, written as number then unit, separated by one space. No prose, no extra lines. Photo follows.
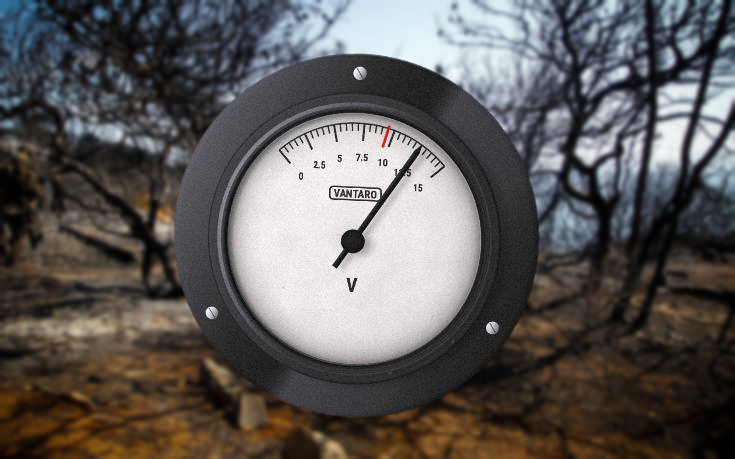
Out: 12.5 V
